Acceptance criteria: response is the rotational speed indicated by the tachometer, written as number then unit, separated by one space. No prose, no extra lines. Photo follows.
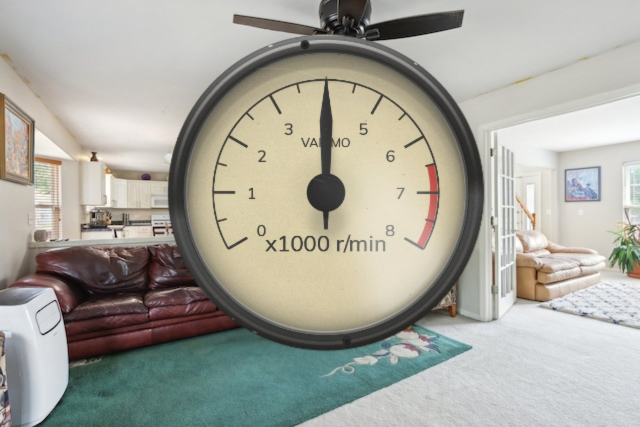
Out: 4000 rpm
